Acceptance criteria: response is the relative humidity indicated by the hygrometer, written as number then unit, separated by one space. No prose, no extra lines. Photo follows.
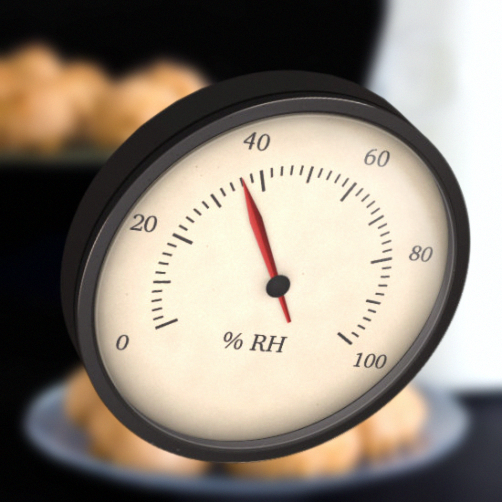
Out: 36 %
